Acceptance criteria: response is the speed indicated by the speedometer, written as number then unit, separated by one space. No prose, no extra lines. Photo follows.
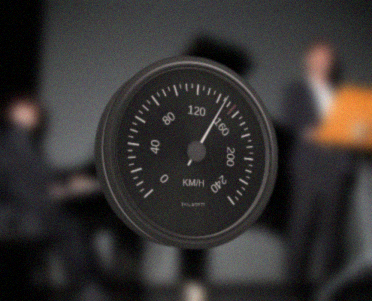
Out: 145 km/h
